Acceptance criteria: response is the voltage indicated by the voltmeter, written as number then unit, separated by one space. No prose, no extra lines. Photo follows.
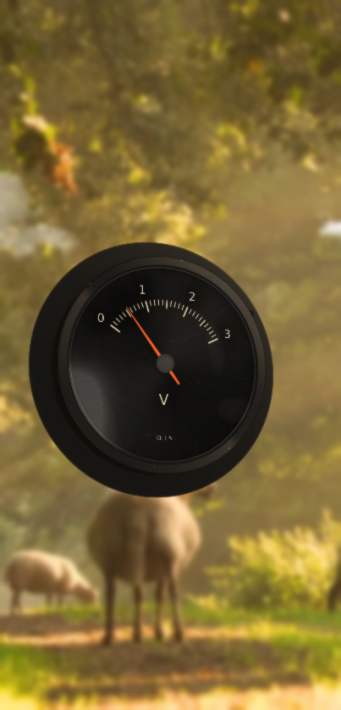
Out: 0.5 V
